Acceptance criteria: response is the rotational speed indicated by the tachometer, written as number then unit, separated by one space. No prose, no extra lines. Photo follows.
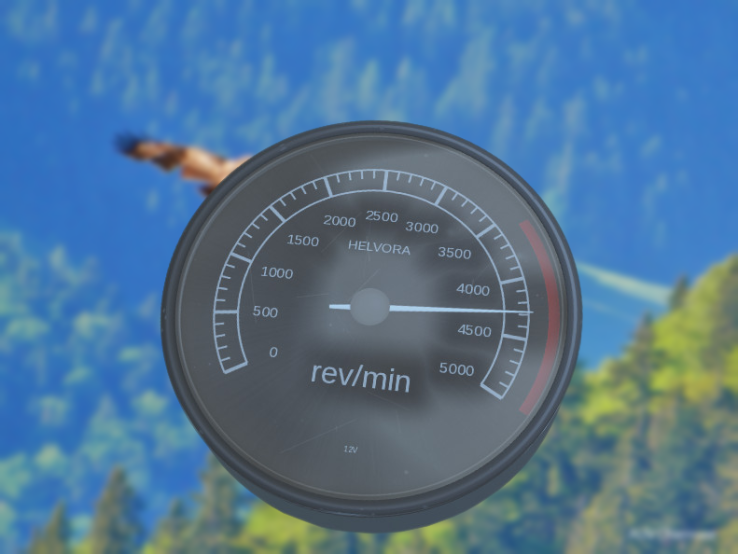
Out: 4300 rpm
